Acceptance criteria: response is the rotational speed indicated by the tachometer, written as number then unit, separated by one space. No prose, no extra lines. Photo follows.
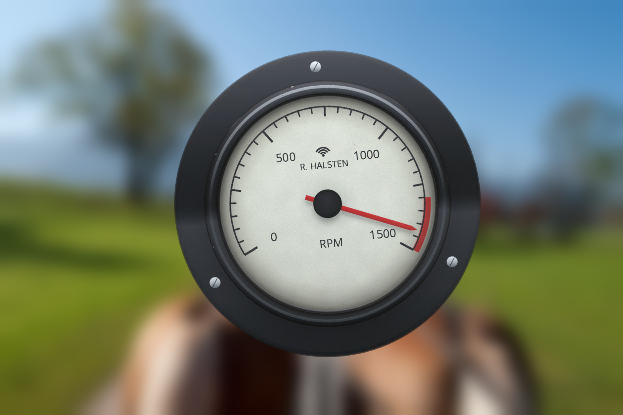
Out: 1425 rpm
